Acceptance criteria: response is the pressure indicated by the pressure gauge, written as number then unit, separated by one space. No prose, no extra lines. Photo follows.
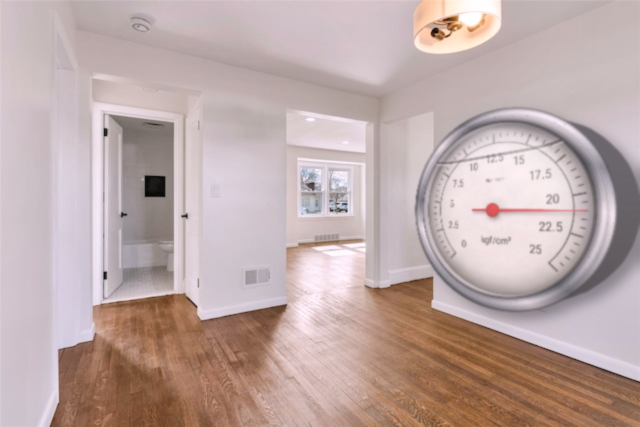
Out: 21 kg/cm²
